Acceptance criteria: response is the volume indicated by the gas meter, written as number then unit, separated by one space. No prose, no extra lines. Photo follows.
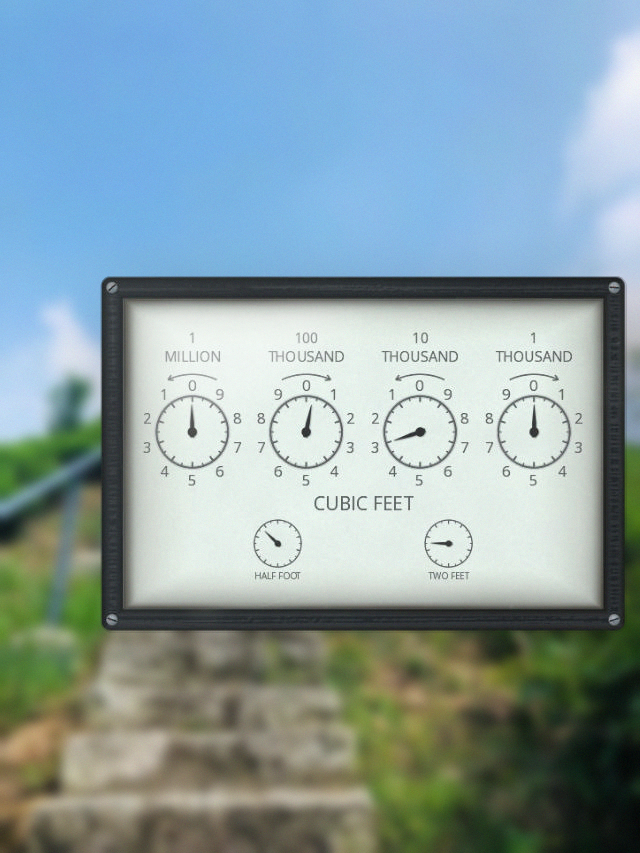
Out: 3000 ft³
